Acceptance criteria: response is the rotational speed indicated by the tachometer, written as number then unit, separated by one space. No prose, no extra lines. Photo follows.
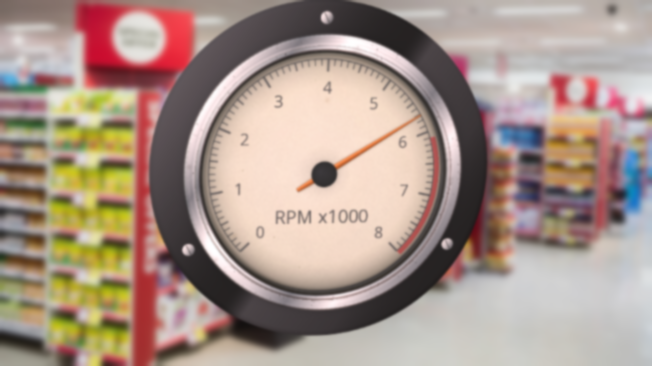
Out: 5700 rpm
